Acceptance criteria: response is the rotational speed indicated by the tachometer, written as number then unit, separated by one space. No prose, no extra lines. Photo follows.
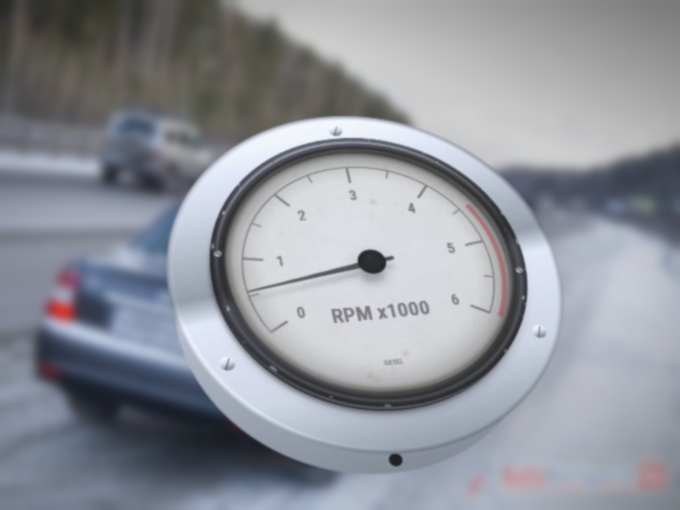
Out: 500 rpm
